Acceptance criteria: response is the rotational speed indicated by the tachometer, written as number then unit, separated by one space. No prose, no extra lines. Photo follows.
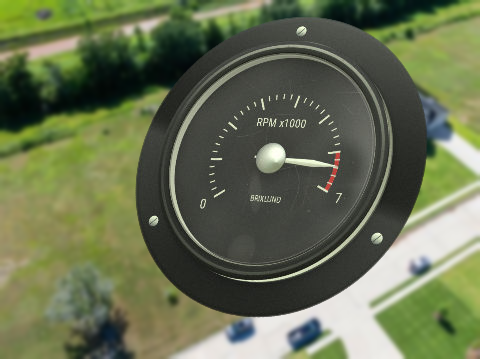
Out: 6400 rpm
